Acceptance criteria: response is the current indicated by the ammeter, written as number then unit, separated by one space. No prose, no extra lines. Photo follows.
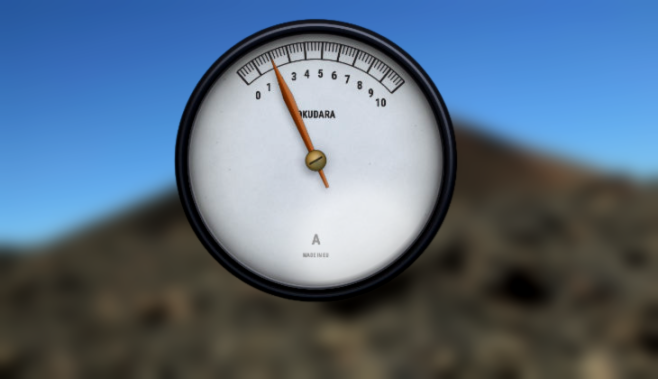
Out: 2 A
